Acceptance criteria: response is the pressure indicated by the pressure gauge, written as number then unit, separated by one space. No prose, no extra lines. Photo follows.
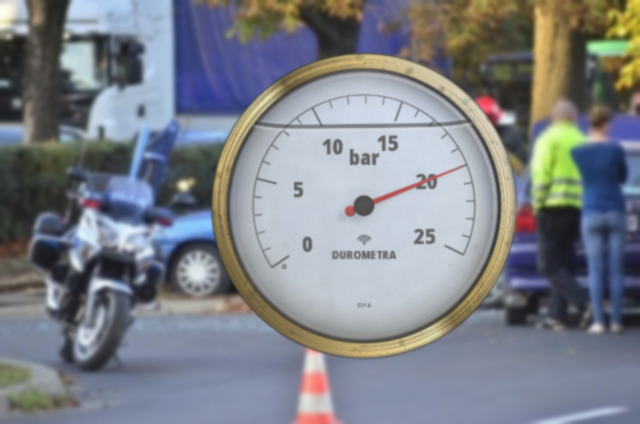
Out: 20 bar
